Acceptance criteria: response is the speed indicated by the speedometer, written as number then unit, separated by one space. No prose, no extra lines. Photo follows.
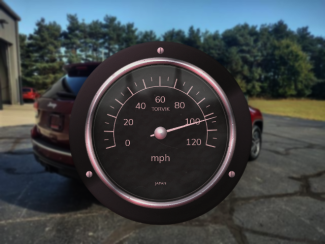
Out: 102.5 mph
